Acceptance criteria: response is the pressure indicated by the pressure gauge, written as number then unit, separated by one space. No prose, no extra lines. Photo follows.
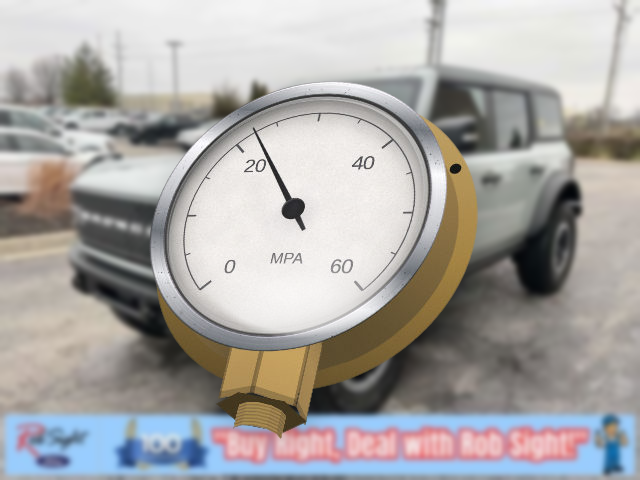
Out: 22.5 MPa
